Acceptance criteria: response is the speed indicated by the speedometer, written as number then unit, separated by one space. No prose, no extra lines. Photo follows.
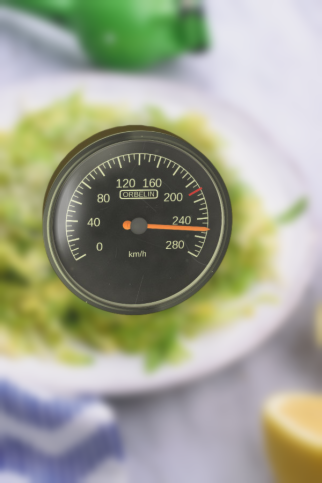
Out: 250 km/h
